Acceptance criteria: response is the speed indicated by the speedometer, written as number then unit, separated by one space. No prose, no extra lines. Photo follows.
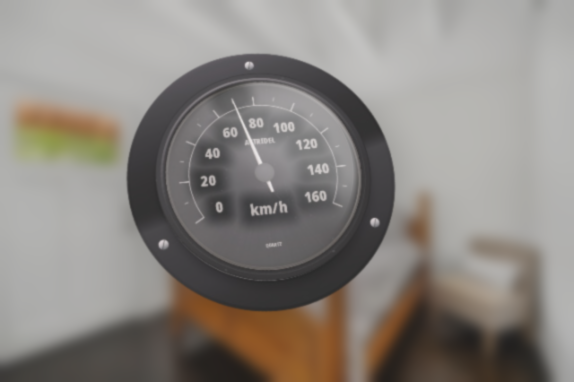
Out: 70 km/h
